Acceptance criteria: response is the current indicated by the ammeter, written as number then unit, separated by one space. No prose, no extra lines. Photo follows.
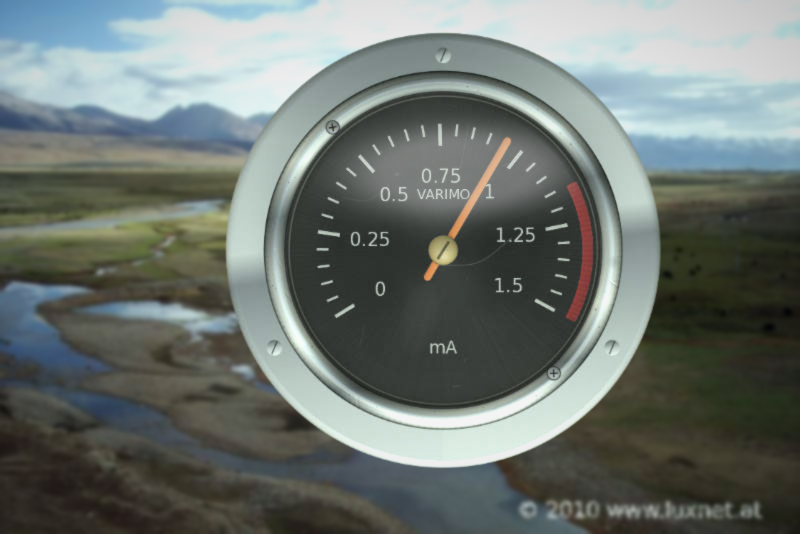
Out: 0.95 mA
